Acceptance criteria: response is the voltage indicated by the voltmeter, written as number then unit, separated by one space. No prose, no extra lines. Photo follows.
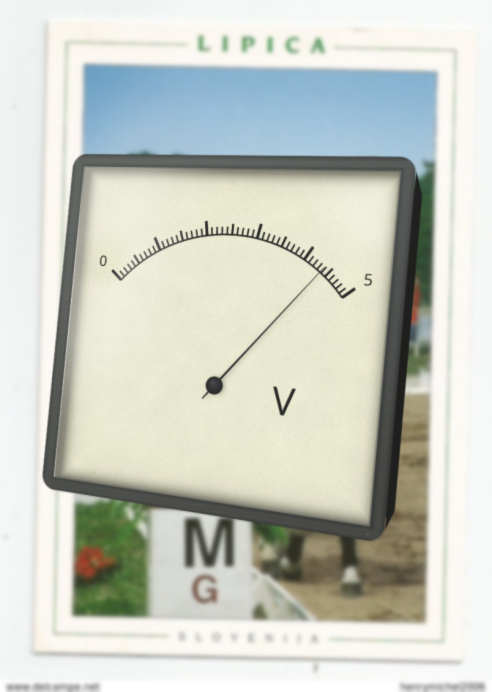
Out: 4.4 V
